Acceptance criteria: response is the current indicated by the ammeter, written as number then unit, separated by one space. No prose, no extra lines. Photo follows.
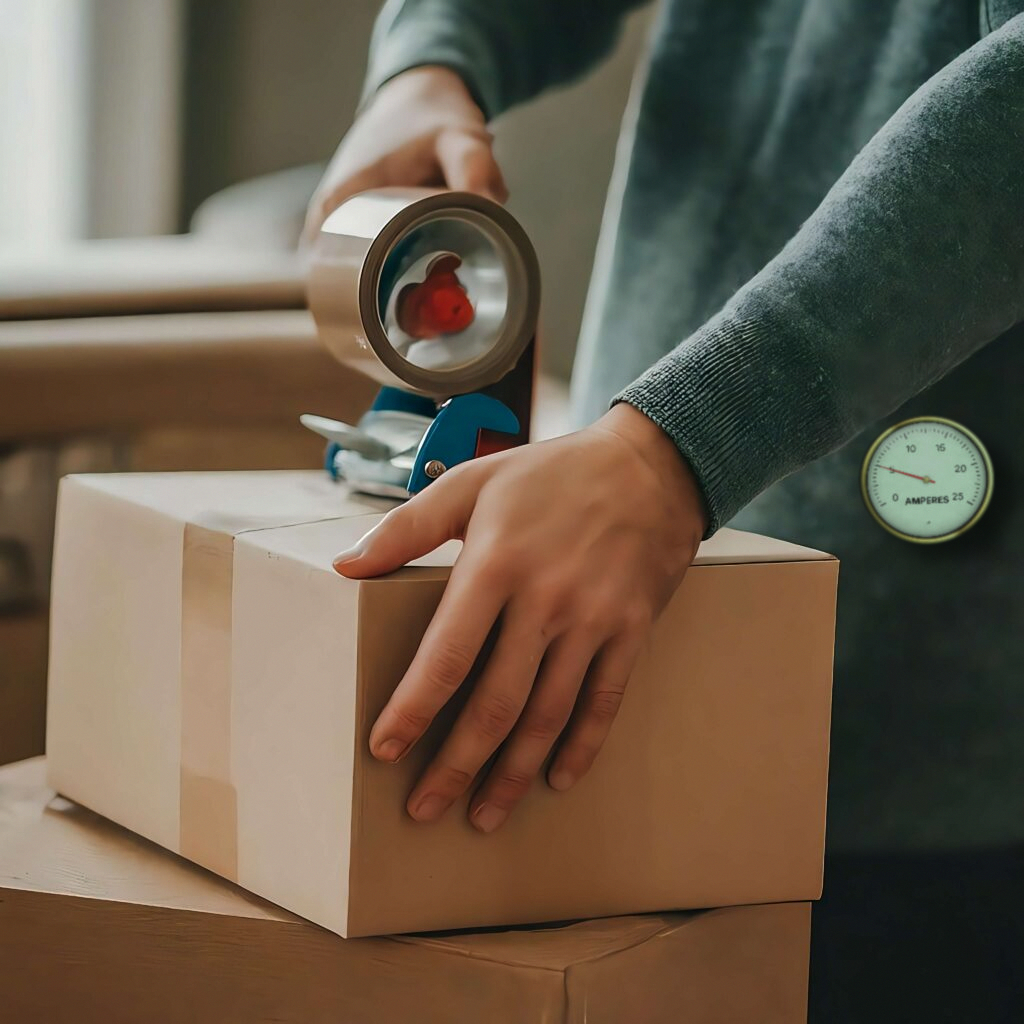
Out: 5 A
